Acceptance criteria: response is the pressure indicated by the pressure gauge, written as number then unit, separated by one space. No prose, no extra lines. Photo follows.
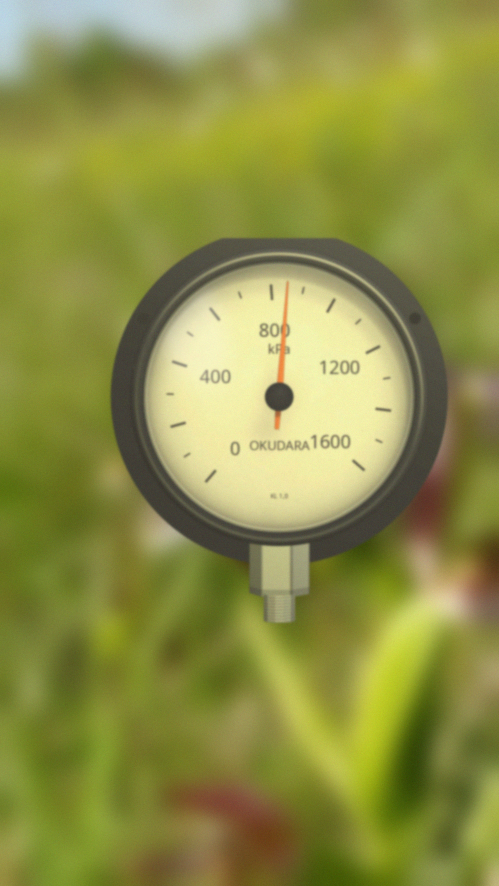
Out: 850 kPa
